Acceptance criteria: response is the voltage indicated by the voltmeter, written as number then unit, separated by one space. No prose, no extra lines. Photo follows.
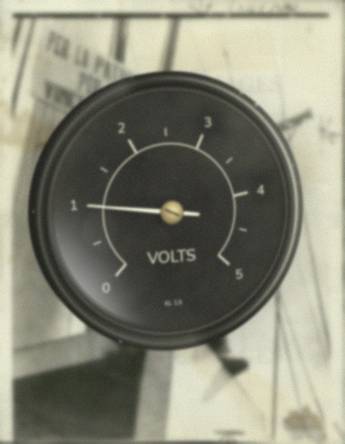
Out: 1 V
